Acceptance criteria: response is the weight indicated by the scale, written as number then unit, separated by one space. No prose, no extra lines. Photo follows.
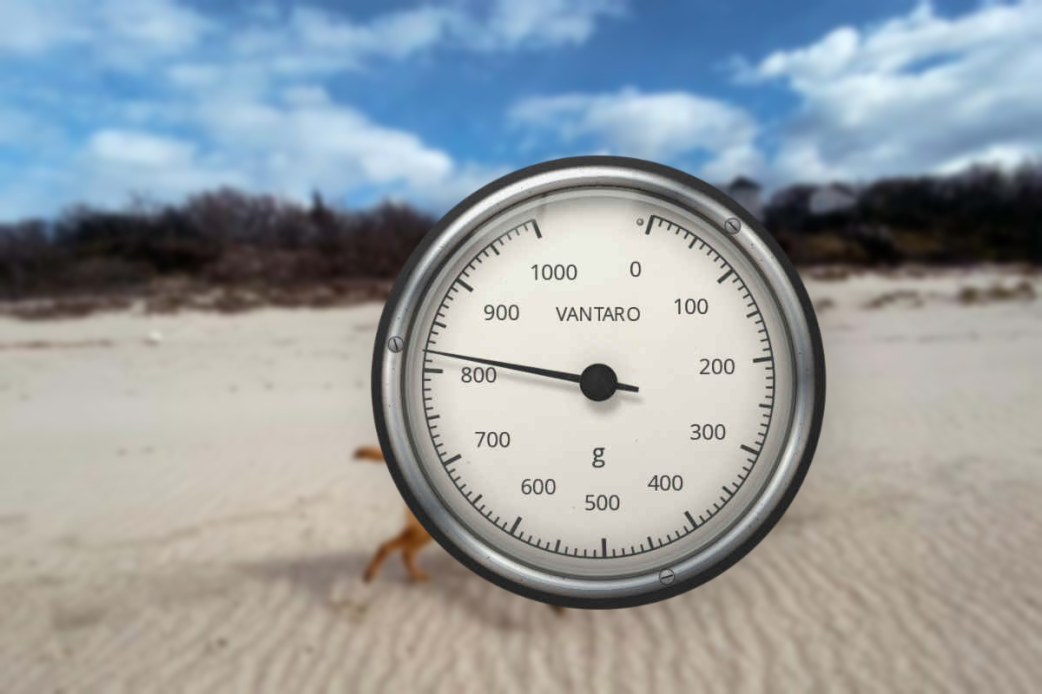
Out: 820 g
